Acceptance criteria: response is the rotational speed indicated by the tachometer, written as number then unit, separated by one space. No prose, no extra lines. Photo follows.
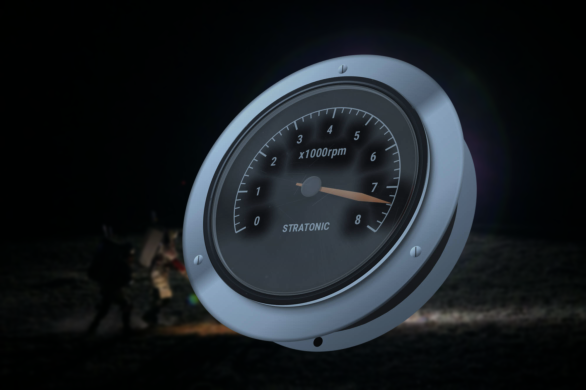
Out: 7400 rpm
